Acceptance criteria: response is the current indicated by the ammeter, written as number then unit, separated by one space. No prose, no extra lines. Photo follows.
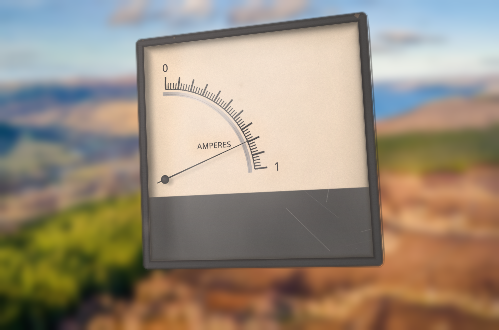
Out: 0.8 A
